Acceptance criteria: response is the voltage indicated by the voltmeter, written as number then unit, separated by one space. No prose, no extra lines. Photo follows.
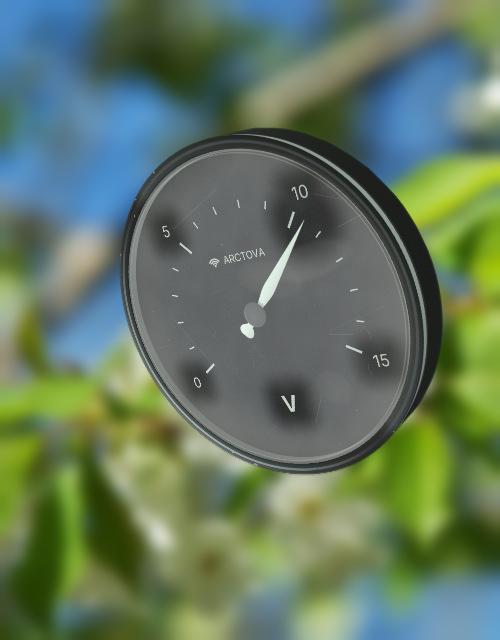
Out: 10.5 V
